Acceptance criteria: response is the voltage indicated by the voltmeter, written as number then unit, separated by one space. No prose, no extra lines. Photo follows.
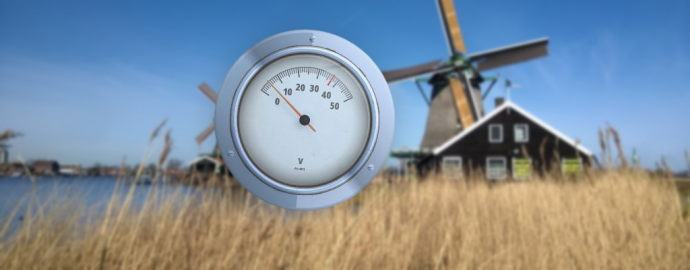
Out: 5 V
